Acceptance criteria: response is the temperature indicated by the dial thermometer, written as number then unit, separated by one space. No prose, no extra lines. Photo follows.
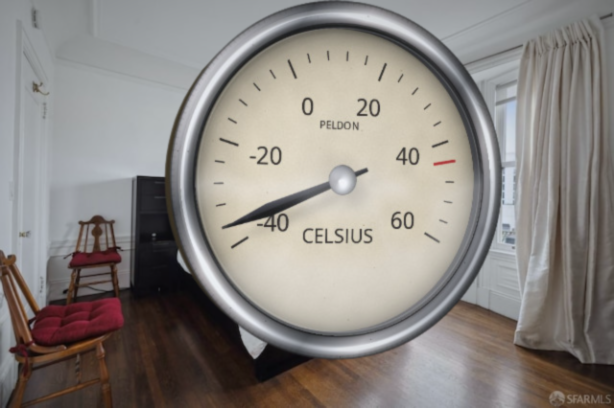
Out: -36 °C
